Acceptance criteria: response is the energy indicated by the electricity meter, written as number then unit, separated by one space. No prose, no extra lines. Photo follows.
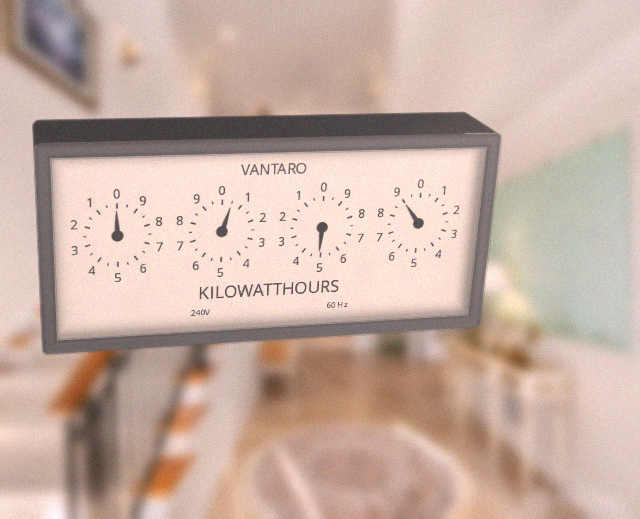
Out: 49 kWh
